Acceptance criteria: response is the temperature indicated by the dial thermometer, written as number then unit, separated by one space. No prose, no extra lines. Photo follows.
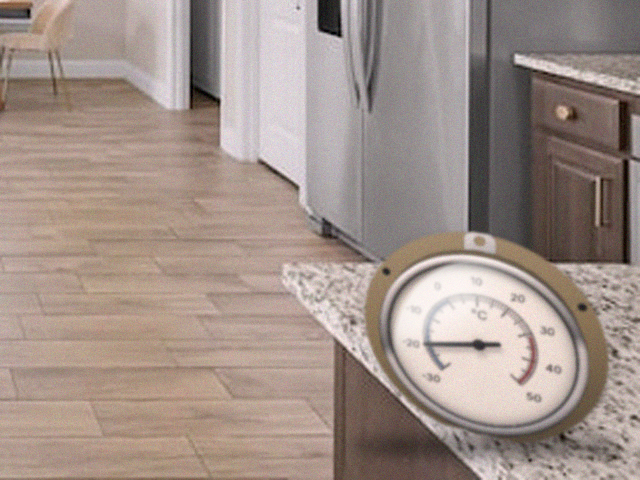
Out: -20 °C
